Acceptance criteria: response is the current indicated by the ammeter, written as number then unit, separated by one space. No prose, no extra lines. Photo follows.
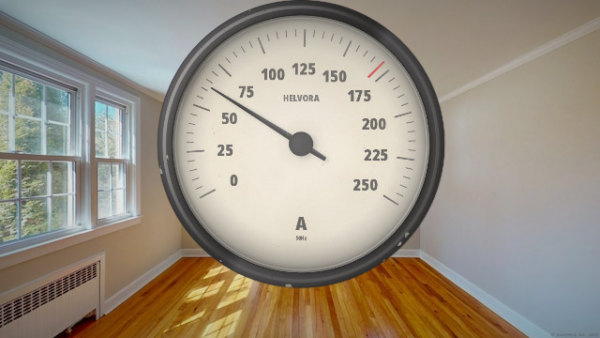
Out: 62.5 A
